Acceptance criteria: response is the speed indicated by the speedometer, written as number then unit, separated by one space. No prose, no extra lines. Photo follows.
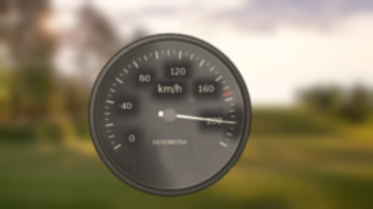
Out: 200 km/h
